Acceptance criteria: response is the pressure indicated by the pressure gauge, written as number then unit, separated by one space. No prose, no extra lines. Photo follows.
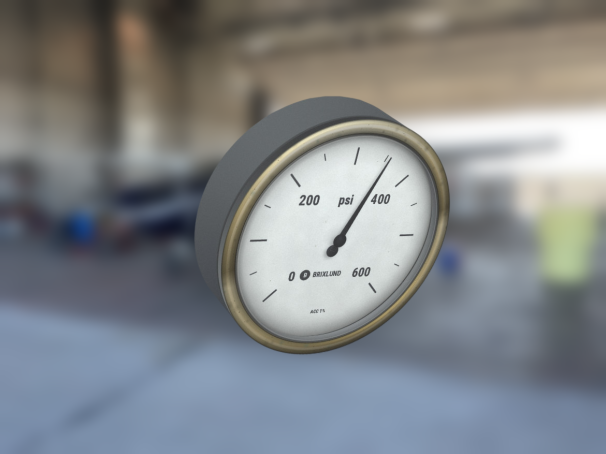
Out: 350 psi
